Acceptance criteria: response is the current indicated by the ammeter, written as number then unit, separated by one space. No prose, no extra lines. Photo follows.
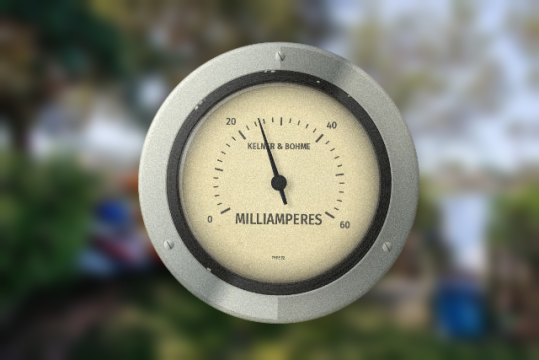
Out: 25 mA
